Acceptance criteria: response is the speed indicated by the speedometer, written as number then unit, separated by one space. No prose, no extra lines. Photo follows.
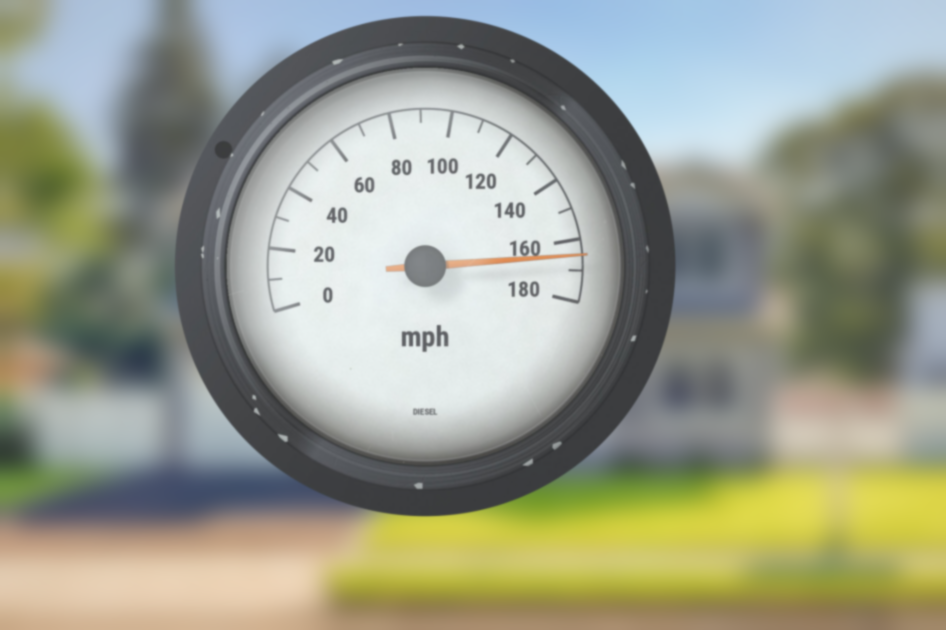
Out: 165 mph
